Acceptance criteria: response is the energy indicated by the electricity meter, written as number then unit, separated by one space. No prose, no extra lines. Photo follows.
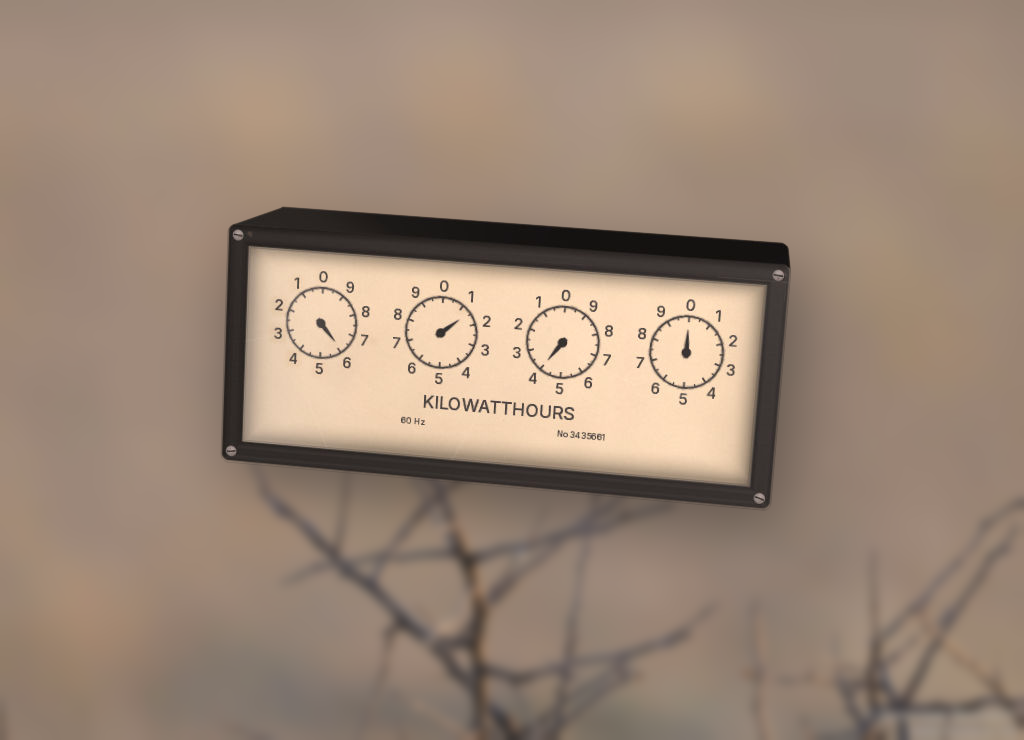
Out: 6140 kWh
